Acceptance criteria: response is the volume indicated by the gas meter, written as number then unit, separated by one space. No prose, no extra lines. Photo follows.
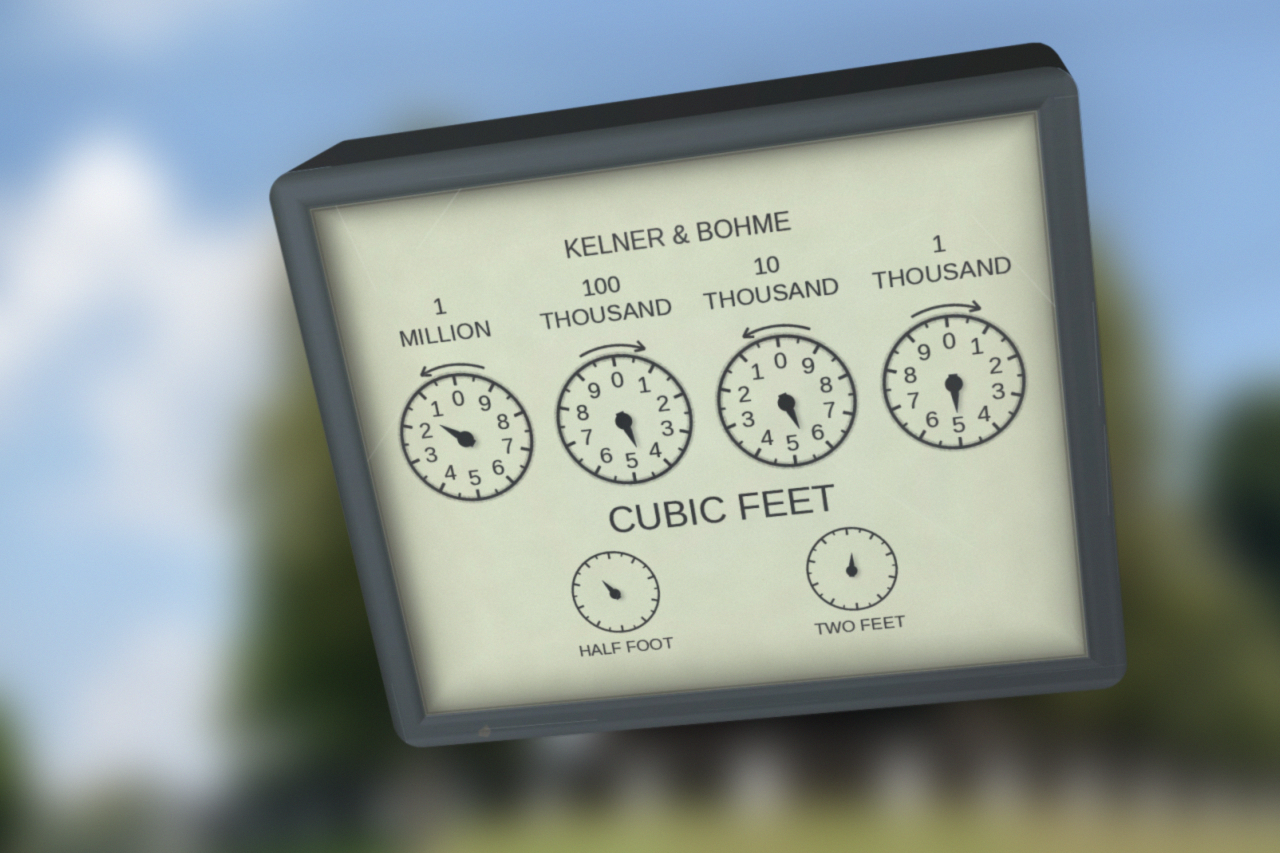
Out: 145500 ft³
